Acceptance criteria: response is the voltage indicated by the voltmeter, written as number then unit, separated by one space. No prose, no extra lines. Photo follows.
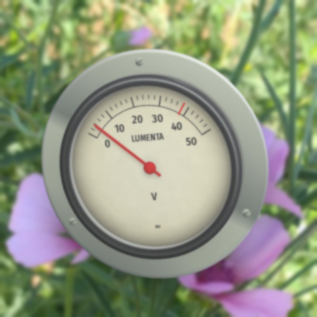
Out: 4 V
